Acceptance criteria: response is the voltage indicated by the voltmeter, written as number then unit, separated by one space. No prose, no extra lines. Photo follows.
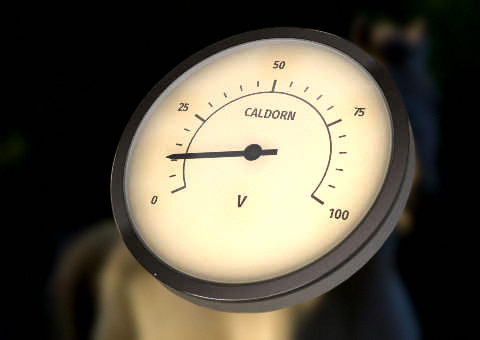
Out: 10 V
